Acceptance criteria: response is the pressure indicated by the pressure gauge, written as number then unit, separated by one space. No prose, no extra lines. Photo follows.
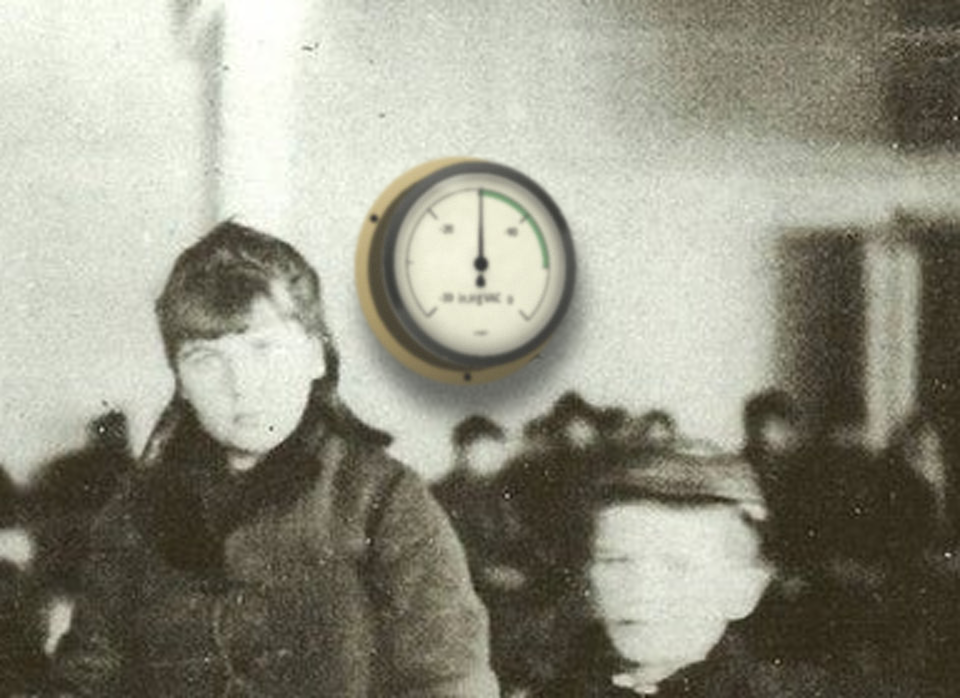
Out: -15 inHg
